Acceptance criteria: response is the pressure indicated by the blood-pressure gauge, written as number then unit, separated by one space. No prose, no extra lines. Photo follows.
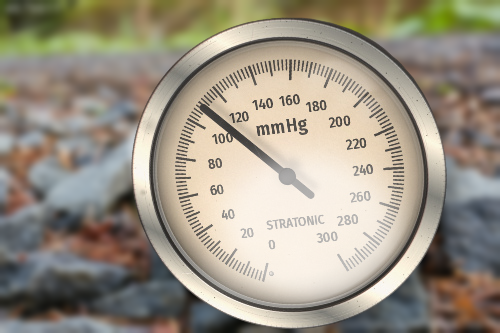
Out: 110 mmHg
